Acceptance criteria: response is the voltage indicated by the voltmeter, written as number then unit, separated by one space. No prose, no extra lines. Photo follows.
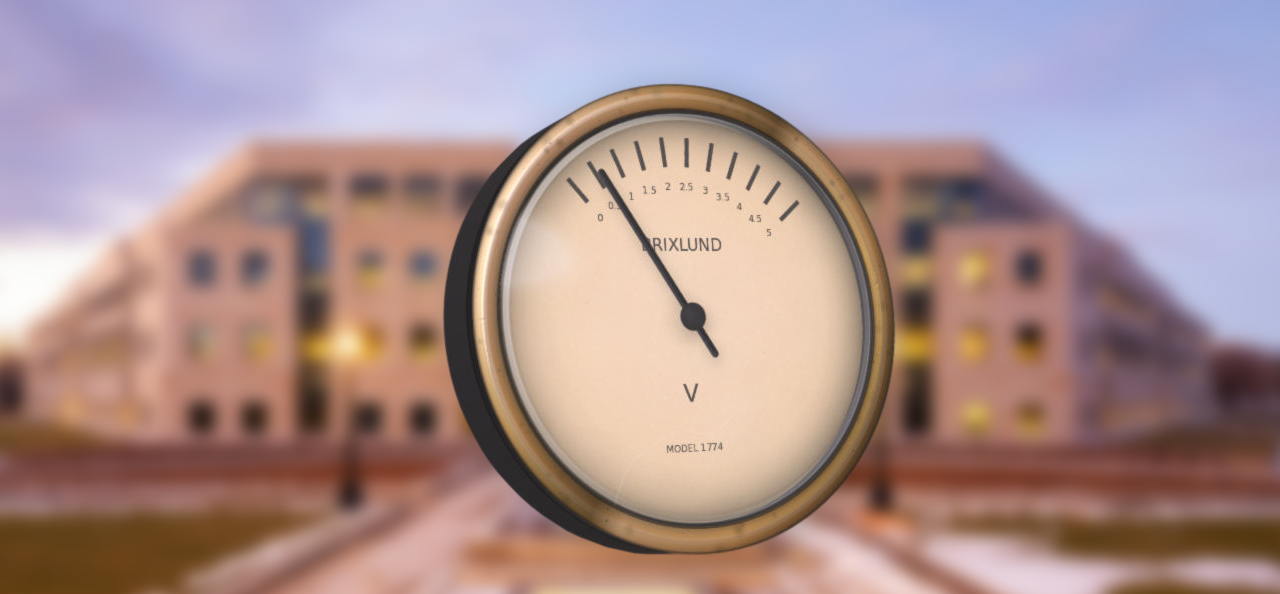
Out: 0.5 V
